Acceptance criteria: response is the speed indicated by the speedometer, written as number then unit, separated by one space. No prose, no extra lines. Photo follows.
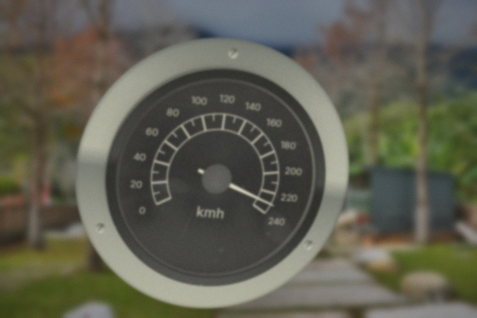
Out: 230 km/h
